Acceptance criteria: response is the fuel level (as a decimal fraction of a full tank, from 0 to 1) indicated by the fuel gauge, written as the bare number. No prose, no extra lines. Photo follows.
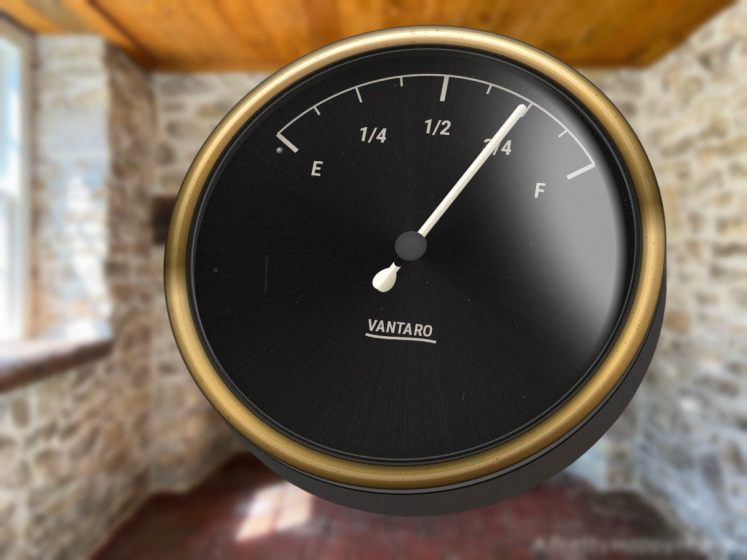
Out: 0.75
